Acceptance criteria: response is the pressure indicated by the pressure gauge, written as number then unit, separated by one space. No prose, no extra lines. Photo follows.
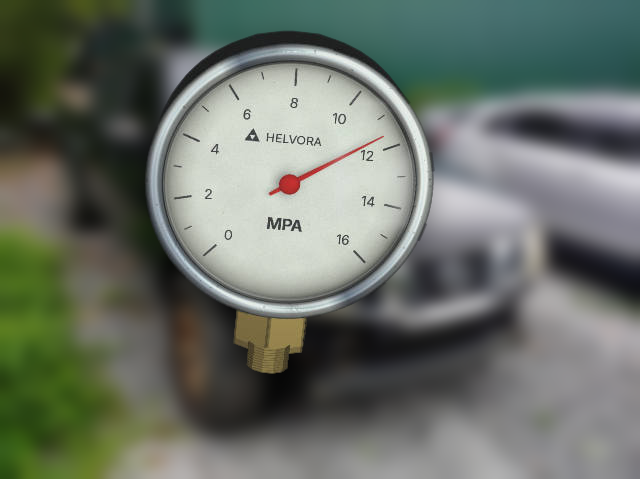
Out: 11.5 MPa
